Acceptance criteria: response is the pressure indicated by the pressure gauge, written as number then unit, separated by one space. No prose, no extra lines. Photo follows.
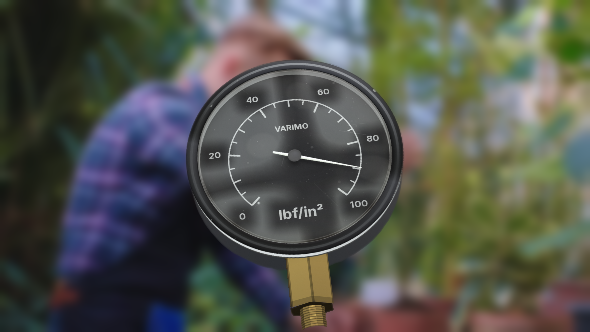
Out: 90 psi
